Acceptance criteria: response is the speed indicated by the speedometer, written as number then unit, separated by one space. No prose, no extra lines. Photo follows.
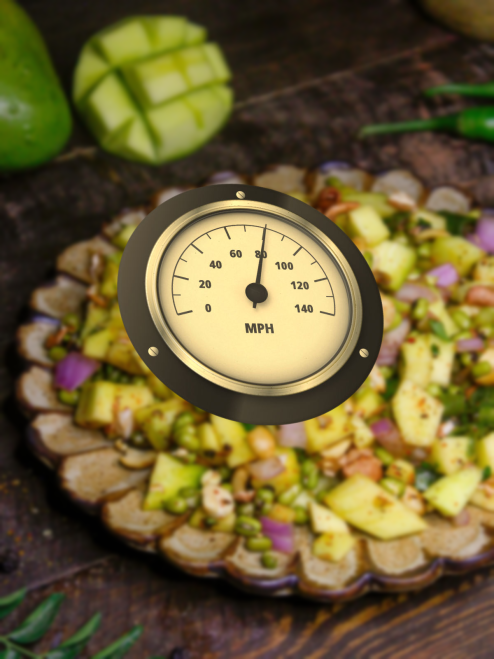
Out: 80 mph
